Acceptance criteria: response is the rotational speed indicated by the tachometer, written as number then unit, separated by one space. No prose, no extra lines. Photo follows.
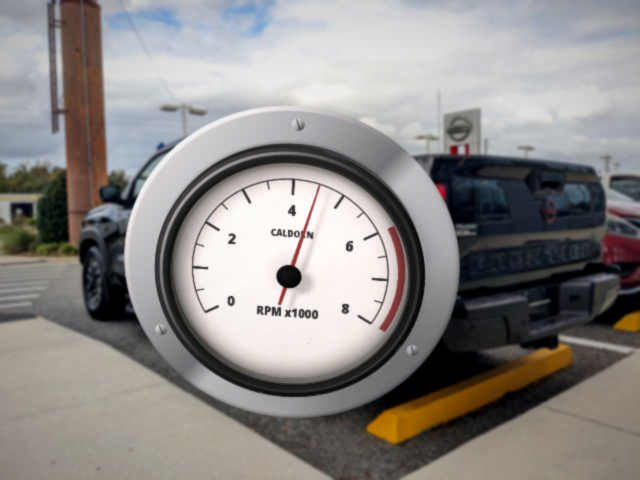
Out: 4500 rpm
